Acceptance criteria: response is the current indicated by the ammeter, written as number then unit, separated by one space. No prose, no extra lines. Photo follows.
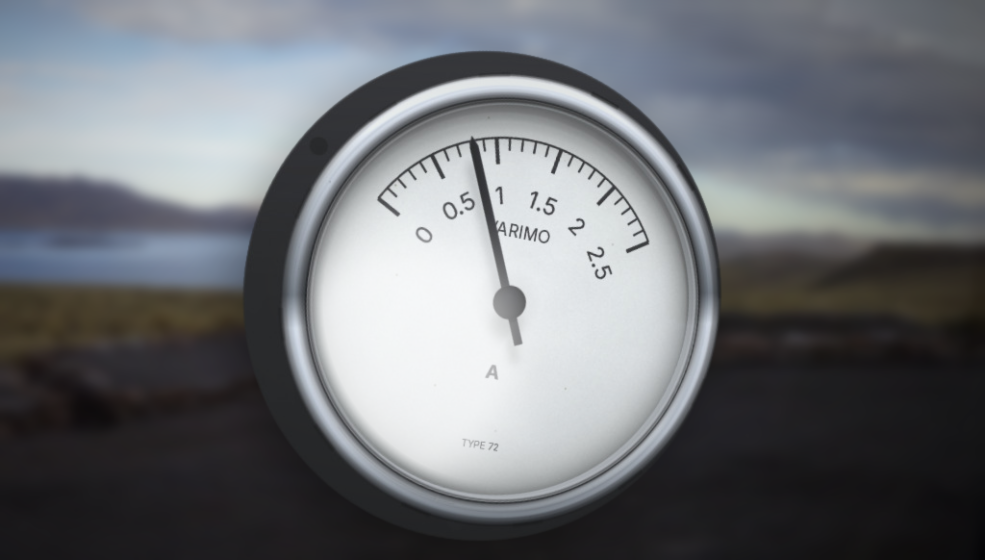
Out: 0.8 A
